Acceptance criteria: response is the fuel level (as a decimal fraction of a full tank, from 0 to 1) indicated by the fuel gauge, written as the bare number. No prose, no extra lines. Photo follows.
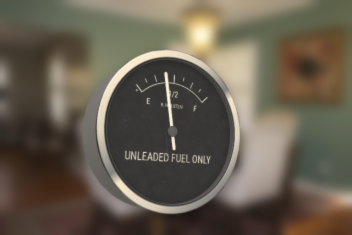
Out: 0.375
